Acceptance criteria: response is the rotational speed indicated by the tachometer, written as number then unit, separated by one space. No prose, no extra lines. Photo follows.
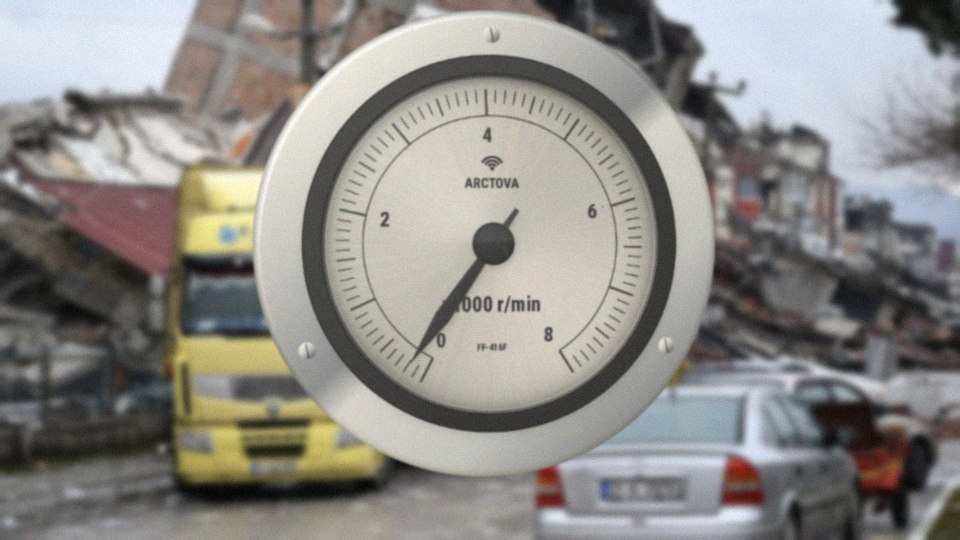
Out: 200 rpm
